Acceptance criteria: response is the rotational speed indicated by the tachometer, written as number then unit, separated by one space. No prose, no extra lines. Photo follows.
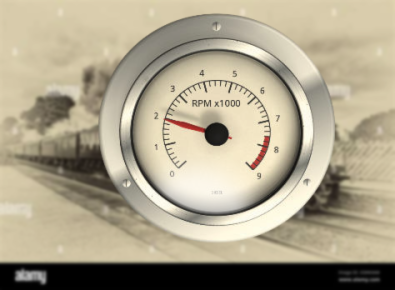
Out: 2000 rpm
